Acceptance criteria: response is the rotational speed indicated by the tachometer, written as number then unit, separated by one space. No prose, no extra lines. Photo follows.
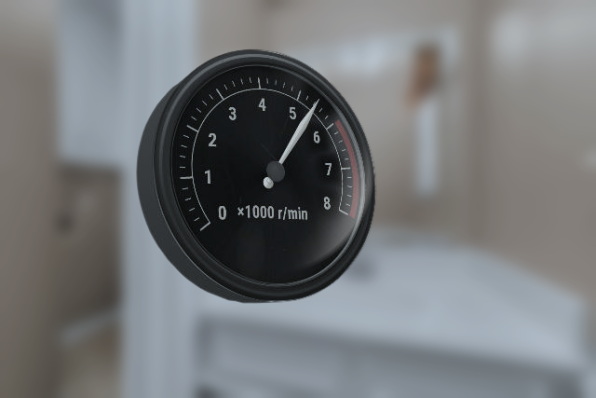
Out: 5400 rpm
